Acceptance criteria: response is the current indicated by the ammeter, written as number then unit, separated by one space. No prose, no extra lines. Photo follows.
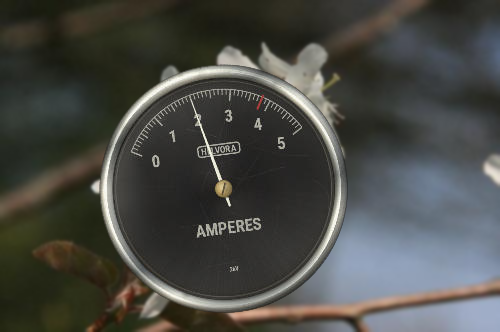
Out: 2 A
